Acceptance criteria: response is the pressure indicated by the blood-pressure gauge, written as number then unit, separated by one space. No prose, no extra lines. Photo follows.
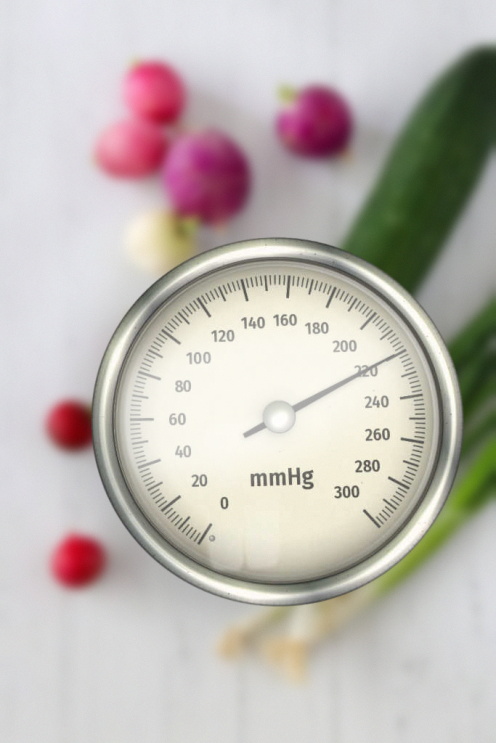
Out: 220 mmHg
